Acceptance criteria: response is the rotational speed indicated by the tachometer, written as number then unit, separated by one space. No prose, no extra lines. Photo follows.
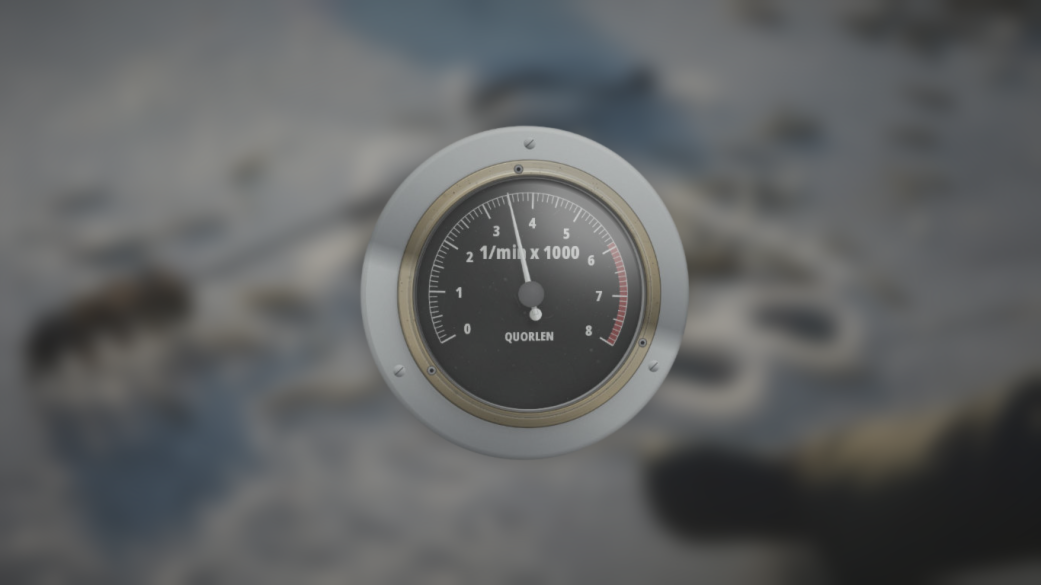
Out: 3500 rpm
